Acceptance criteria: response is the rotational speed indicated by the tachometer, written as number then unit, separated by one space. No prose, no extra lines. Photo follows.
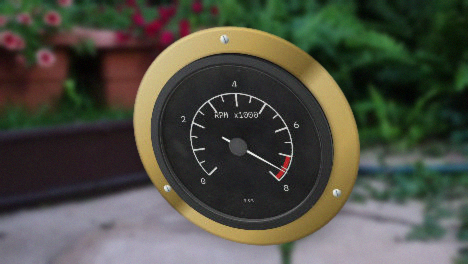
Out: 7500 rpm
